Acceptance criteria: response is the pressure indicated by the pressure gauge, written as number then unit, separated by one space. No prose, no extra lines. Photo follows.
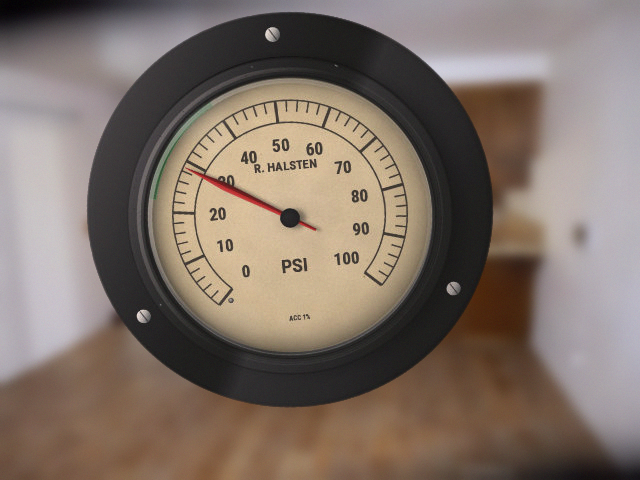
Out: 29 psi
